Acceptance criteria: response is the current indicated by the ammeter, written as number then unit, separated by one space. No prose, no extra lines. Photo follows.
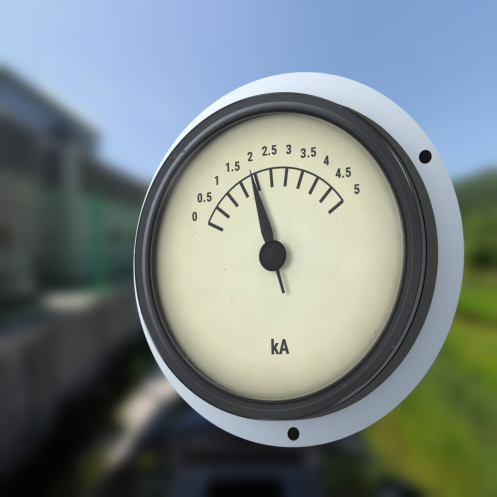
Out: 2 kA
